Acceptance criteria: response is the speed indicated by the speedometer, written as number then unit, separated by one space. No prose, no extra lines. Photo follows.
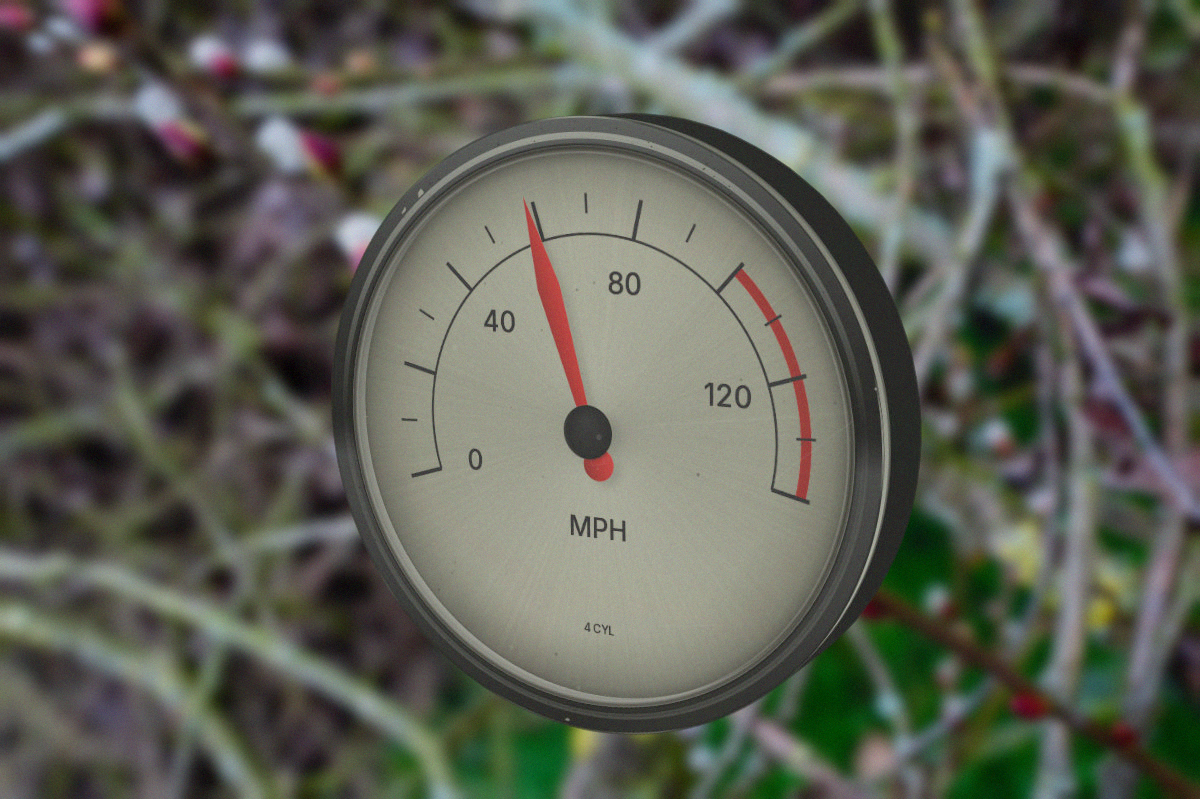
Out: 60 mph
